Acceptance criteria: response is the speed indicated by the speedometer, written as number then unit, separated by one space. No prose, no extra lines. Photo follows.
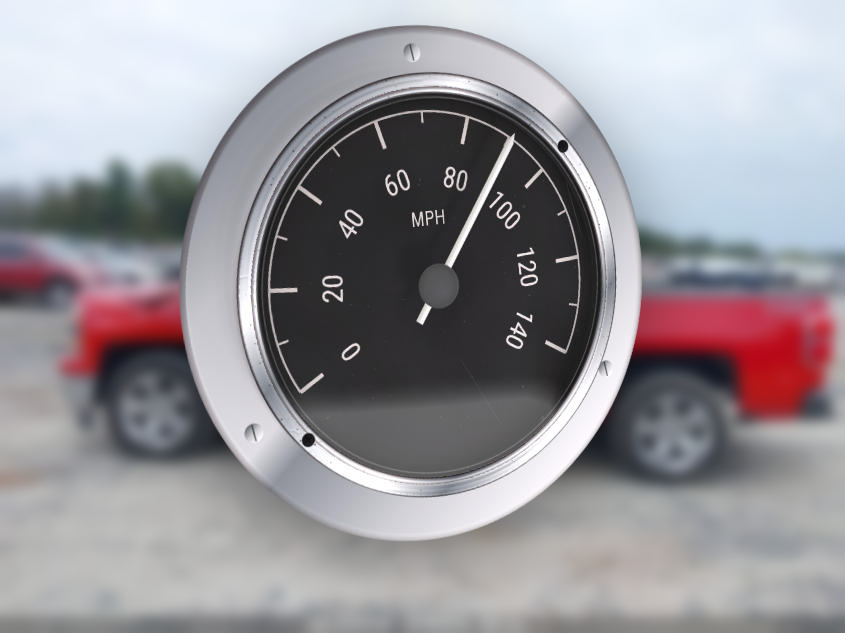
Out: 90 mph
